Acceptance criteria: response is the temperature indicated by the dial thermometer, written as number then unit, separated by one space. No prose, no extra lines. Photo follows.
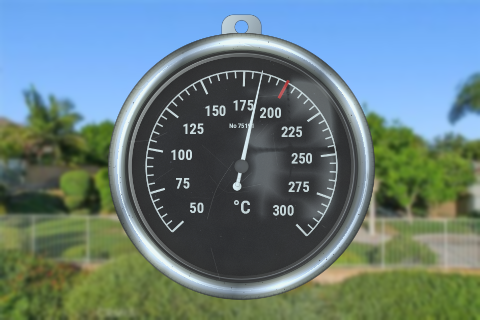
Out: 185 °C
